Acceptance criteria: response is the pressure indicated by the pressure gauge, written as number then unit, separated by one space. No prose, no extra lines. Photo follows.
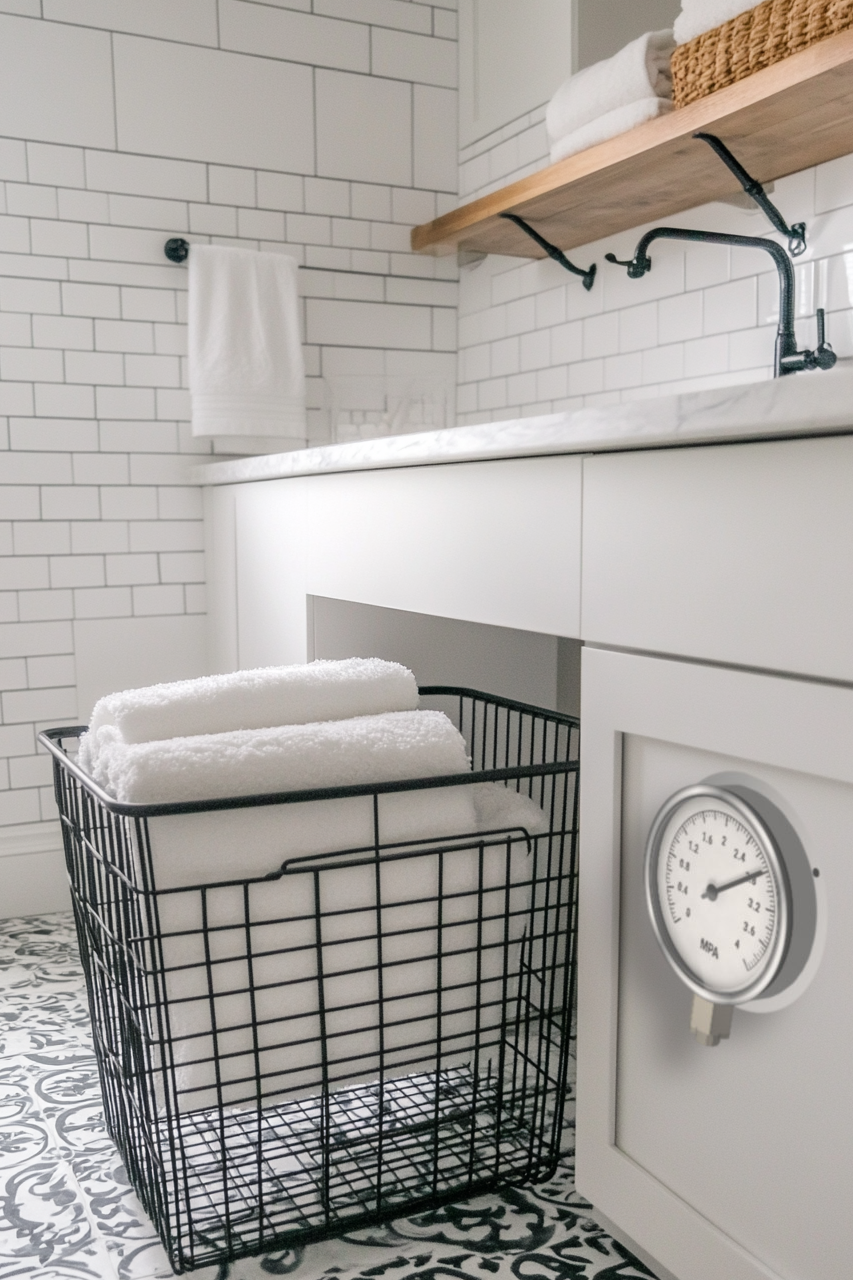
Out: 2.8 MPa
